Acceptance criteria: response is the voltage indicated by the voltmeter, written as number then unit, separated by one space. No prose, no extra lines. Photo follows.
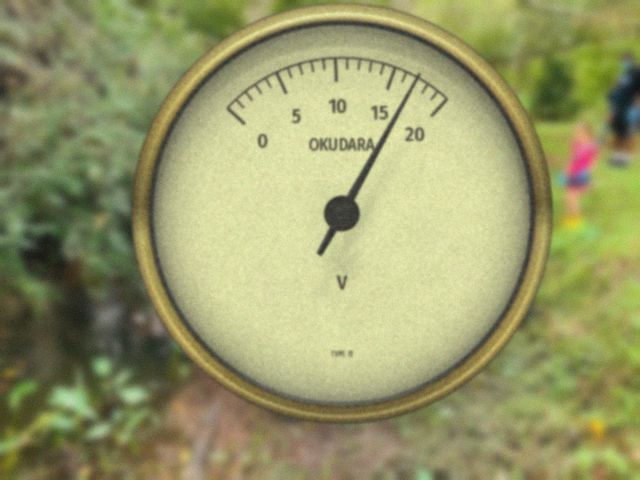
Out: 17 V
